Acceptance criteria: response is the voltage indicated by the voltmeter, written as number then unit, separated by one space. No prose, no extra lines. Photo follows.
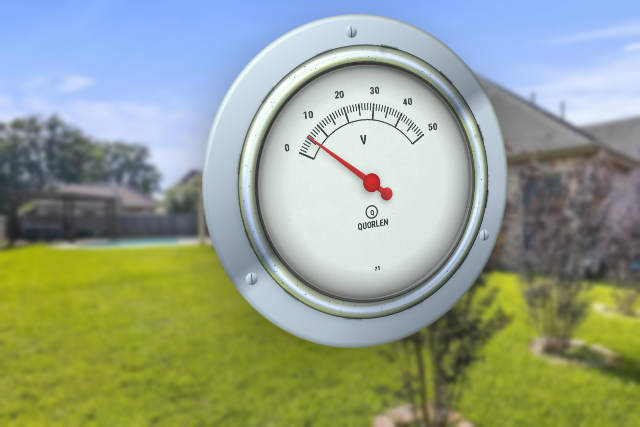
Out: 5 V
